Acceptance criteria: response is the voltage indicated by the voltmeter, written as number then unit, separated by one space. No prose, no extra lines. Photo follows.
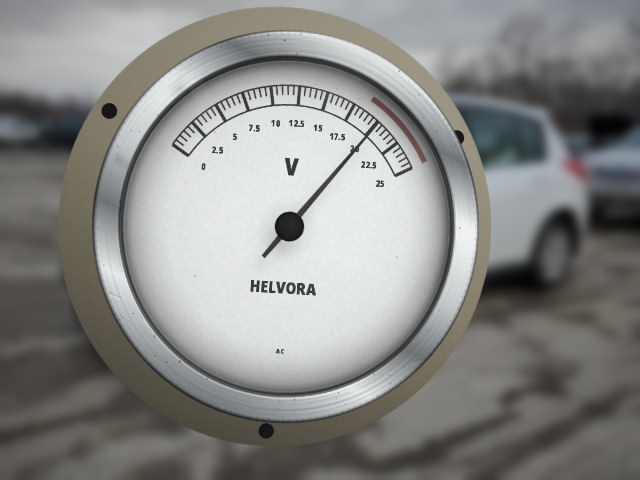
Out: 20 V
